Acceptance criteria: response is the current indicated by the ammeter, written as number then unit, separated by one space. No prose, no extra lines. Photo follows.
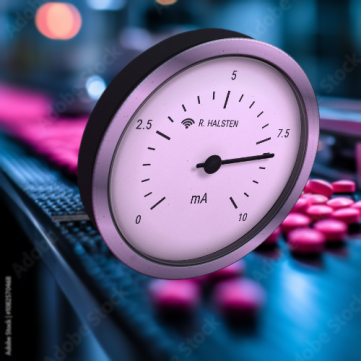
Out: 8 mA
